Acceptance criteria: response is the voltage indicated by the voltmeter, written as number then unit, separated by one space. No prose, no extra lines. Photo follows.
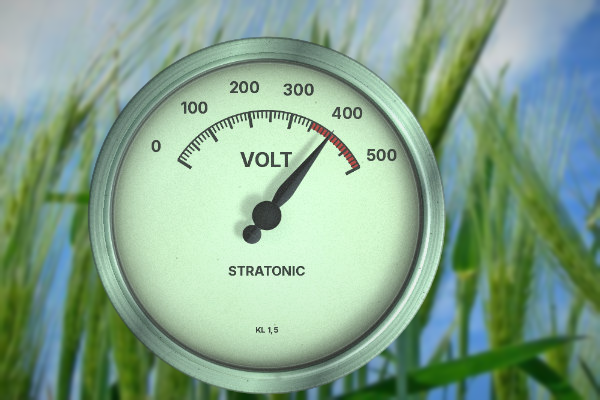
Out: 400 V
